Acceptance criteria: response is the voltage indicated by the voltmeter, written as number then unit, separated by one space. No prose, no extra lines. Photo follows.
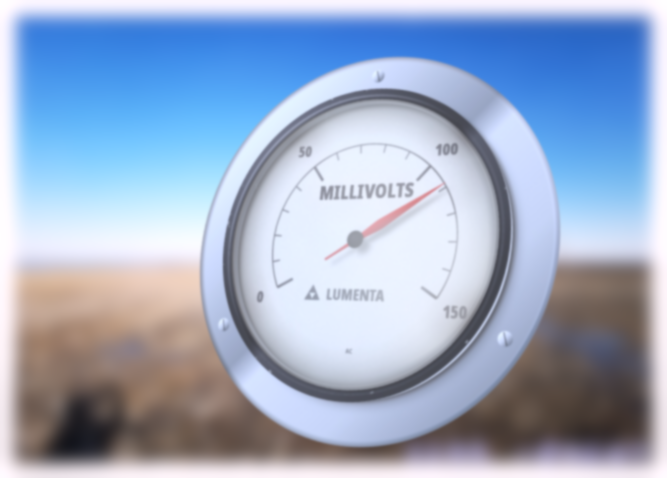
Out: 110 mV
